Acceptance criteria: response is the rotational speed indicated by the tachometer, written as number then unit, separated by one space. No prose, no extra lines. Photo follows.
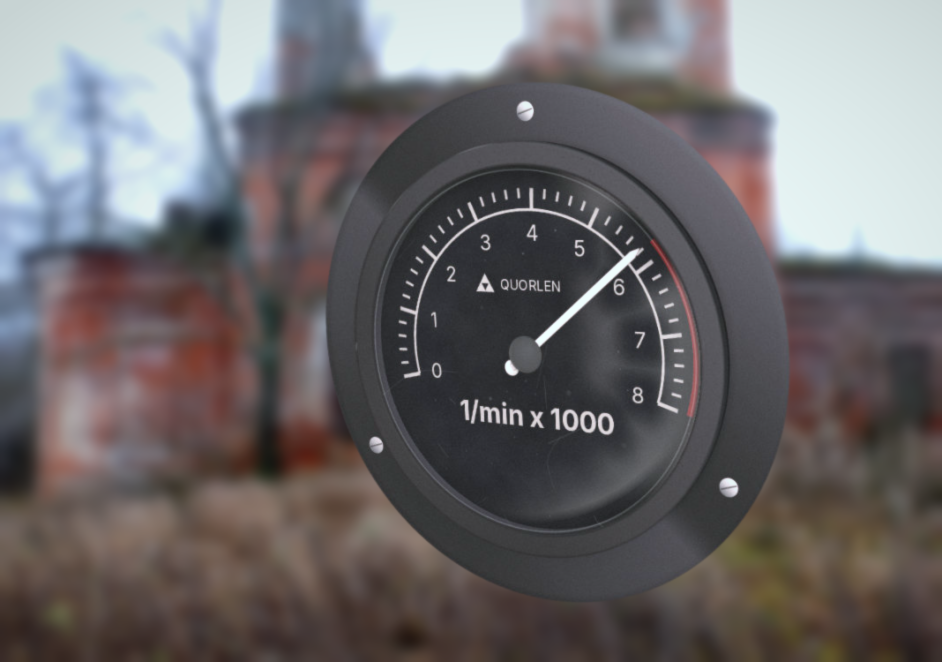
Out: 5800 rpm
